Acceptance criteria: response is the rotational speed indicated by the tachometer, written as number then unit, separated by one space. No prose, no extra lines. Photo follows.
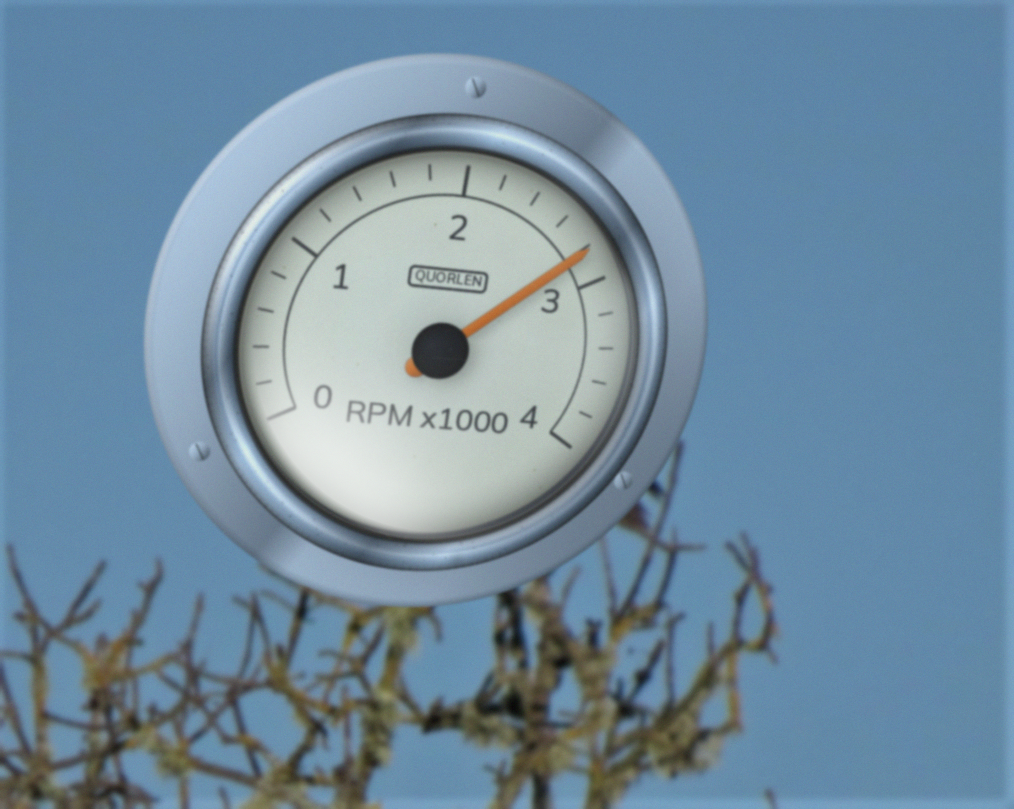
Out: 2800 rpm
